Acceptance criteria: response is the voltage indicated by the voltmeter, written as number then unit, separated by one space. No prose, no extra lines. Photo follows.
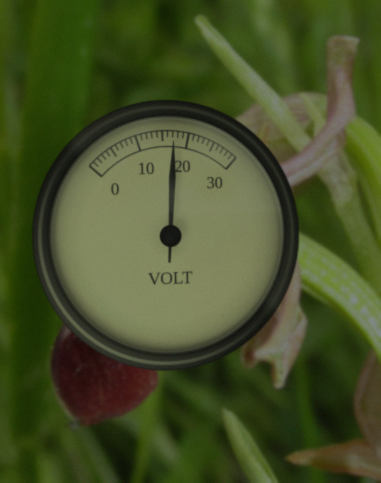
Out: 17 V
